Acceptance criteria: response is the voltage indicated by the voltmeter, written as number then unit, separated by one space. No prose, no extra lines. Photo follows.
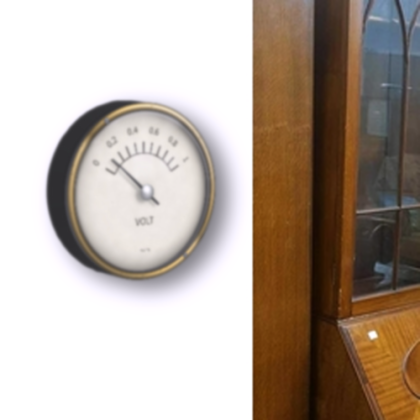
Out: 0.1 V
